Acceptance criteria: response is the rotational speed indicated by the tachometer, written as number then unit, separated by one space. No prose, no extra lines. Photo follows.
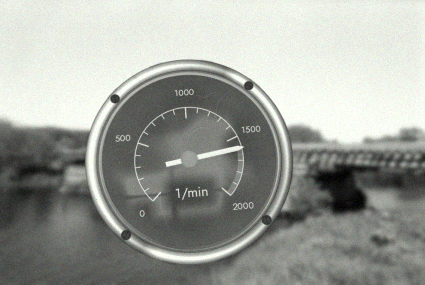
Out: 1600 rpm
